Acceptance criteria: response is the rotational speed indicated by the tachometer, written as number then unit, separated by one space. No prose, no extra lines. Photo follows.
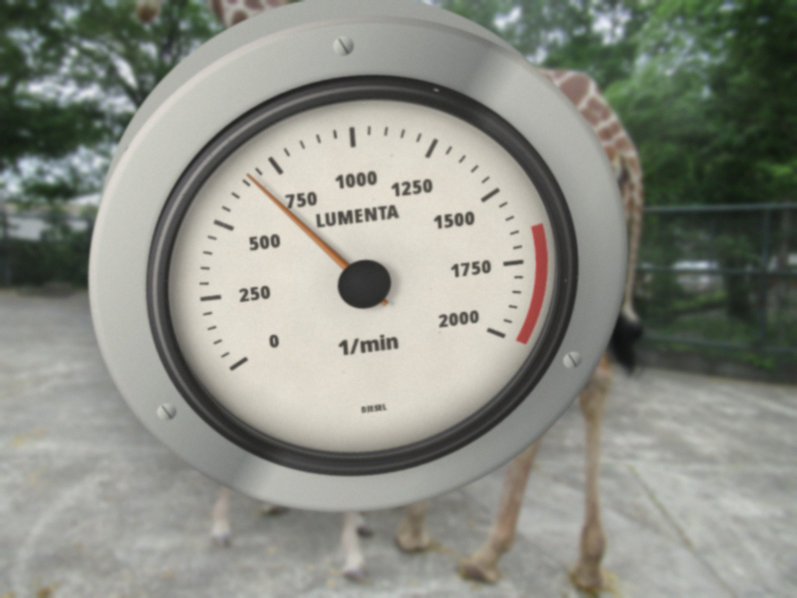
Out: 675 rpm
